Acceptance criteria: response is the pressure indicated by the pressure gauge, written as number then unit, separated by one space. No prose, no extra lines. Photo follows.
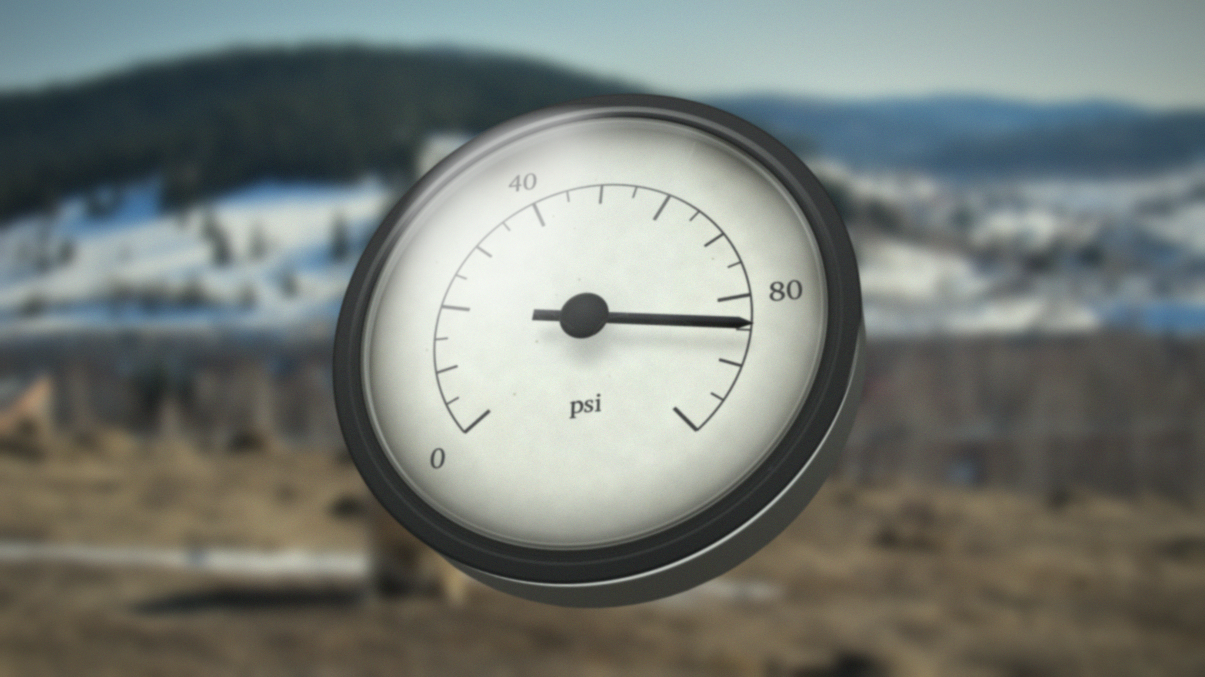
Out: 85 psi
